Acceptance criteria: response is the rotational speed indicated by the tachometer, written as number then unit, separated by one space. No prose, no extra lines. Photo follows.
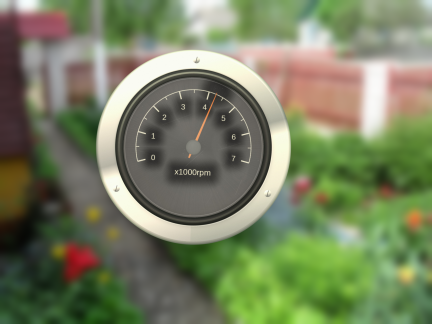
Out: 4250 rpm
